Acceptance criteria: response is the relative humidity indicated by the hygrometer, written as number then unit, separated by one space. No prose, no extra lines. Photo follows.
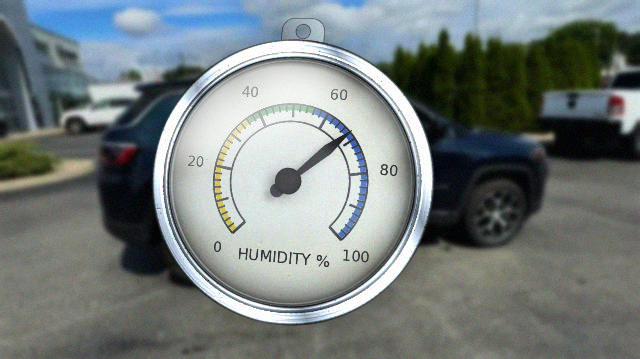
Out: 68 %
